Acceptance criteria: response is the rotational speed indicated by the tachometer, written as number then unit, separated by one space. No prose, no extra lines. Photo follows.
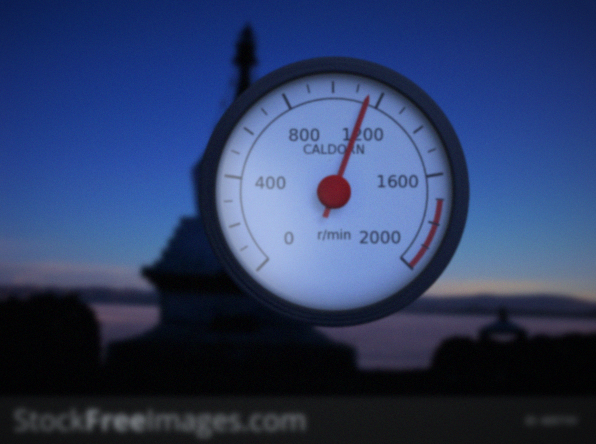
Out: 1150 rpm
